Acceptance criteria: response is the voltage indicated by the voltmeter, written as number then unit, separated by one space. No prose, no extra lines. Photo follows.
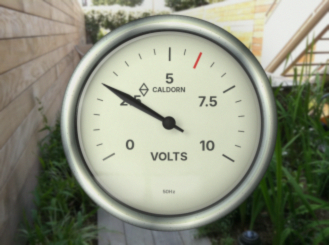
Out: 2.5 V
